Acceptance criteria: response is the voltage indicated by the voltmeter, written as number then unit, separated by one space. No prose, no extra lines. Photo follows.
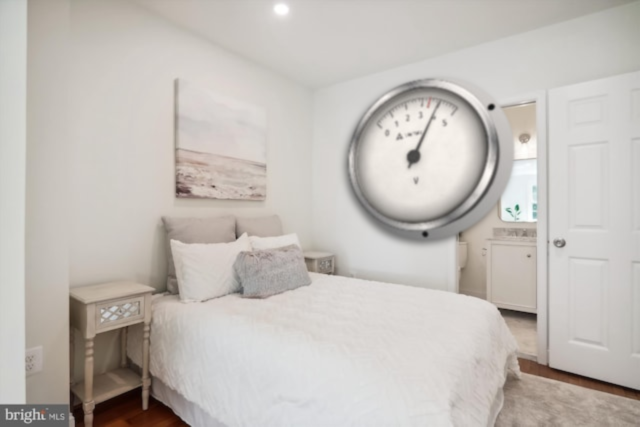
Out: 4 V
